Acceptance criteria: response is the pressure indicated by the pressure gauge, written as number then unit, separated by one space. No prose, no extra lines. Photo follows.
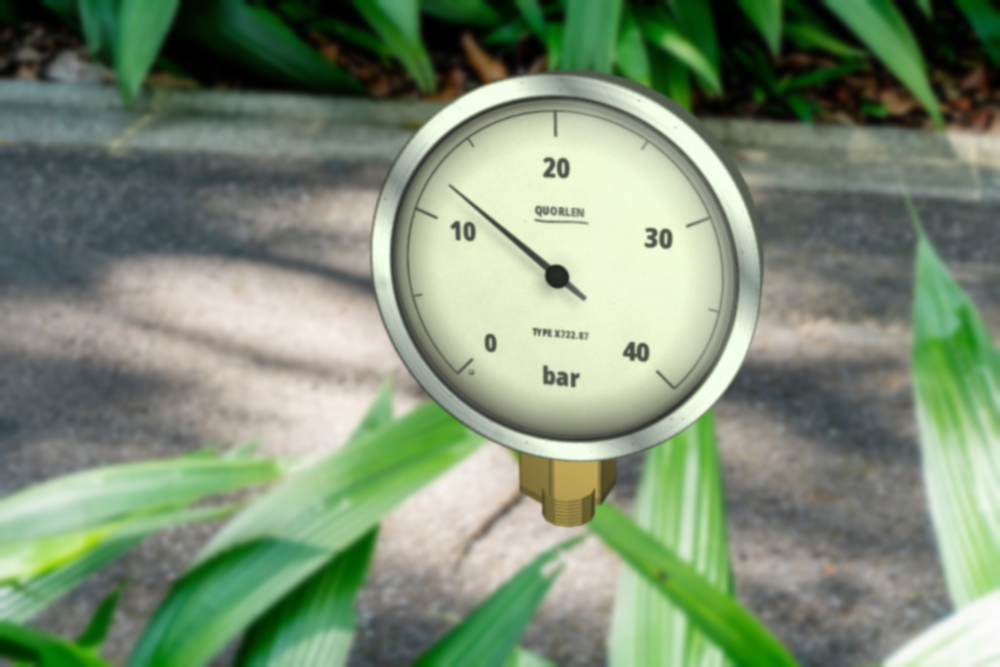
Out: 12.5 bar
